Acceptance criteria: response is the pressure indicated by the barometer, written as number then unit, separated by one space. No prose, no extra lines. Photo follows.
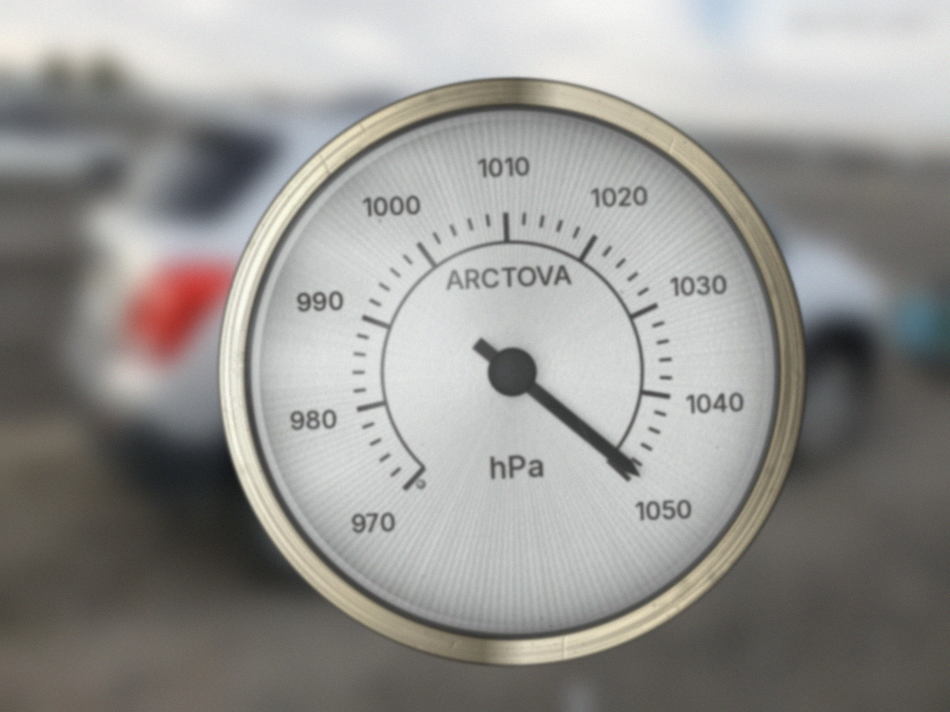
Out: 1049 hPa
